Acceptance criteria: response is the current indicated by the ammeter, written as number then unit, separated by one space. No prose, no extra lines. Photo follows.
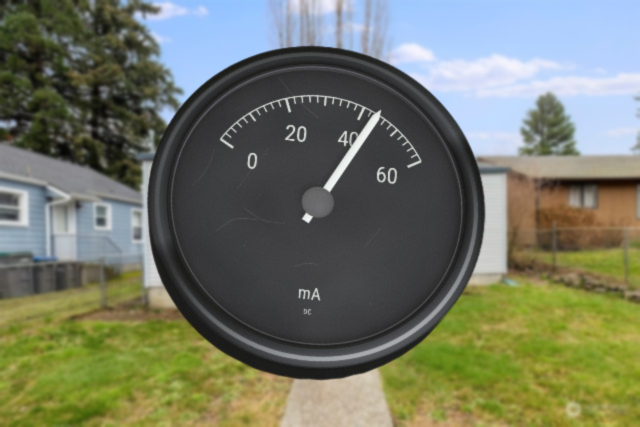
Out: 44 mA
